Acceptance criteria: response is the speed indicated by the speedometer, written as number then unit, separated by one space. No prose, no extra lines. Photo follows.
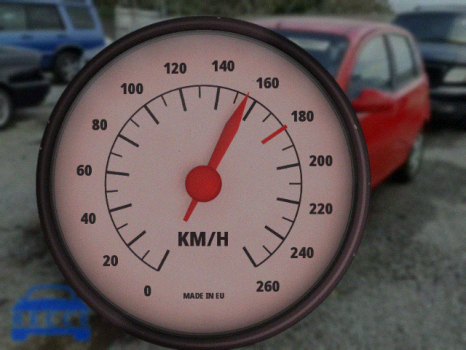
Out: 155 km/h
